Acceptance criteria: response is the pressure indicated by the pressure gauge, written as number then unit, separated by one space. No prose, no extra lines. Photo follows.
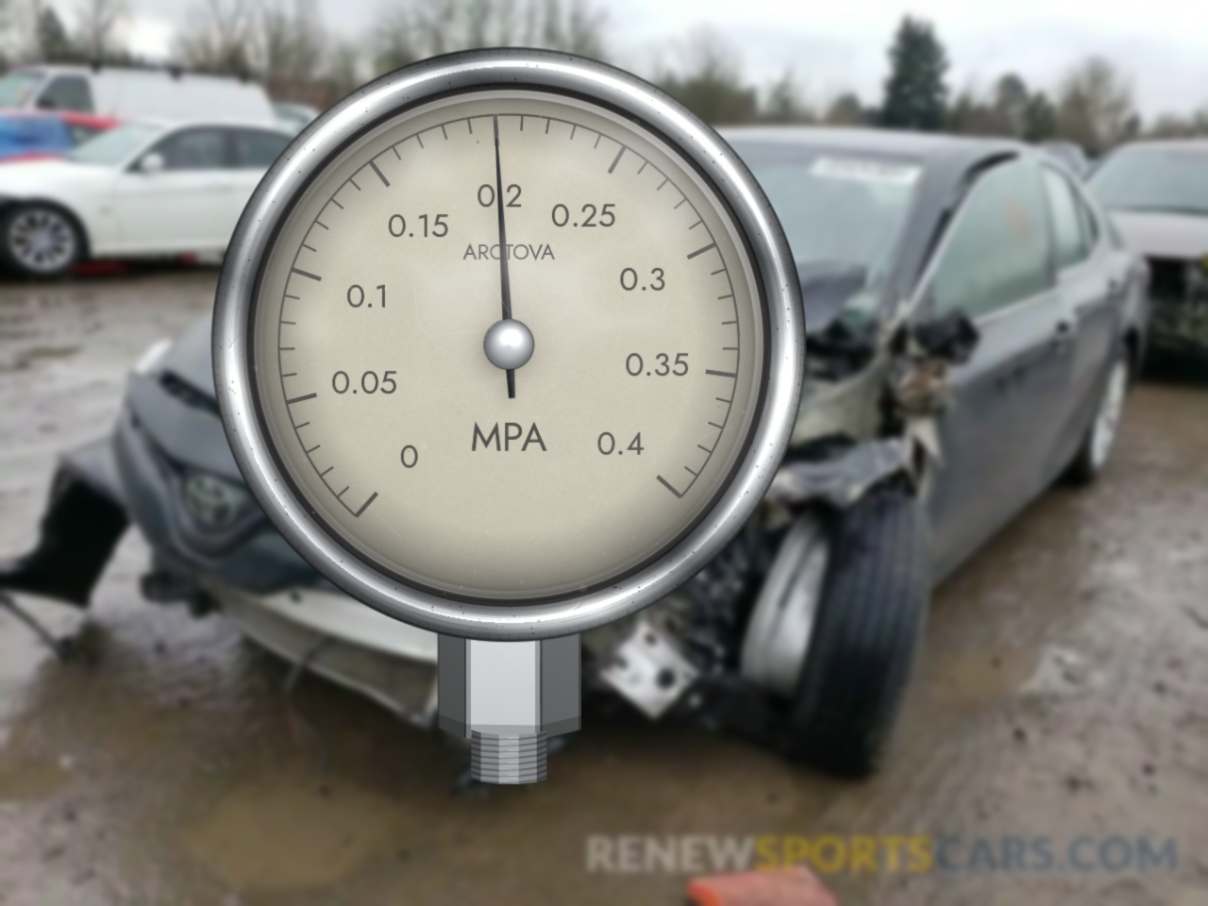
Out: 0.2 MPa
